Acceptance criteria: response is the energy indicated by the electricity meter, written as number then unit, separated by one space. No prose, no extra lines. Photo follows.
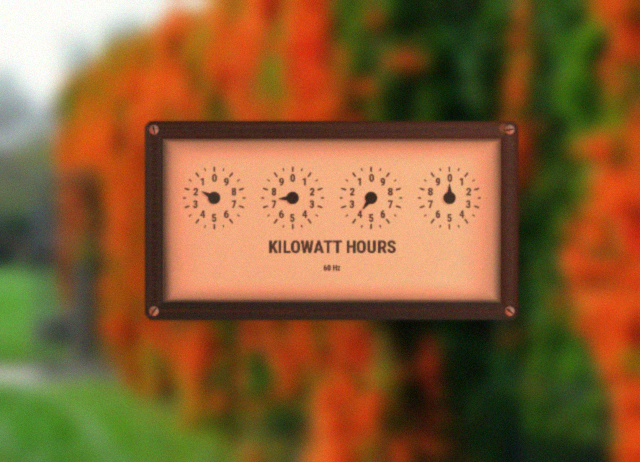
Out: 1740 kWh
